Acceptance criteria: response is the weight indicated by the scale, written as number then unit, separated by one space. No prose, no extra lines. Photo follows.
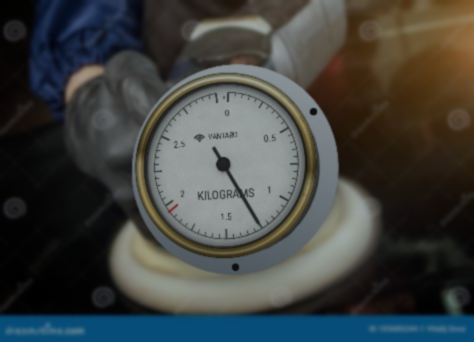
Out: 1.25 kg
